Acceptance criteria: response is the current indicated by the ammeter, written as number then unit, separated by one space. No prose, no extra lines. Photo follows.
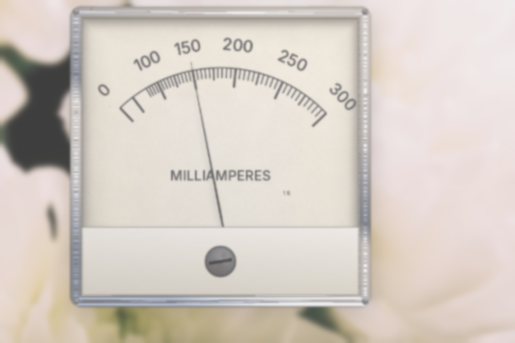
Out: 150 mA
